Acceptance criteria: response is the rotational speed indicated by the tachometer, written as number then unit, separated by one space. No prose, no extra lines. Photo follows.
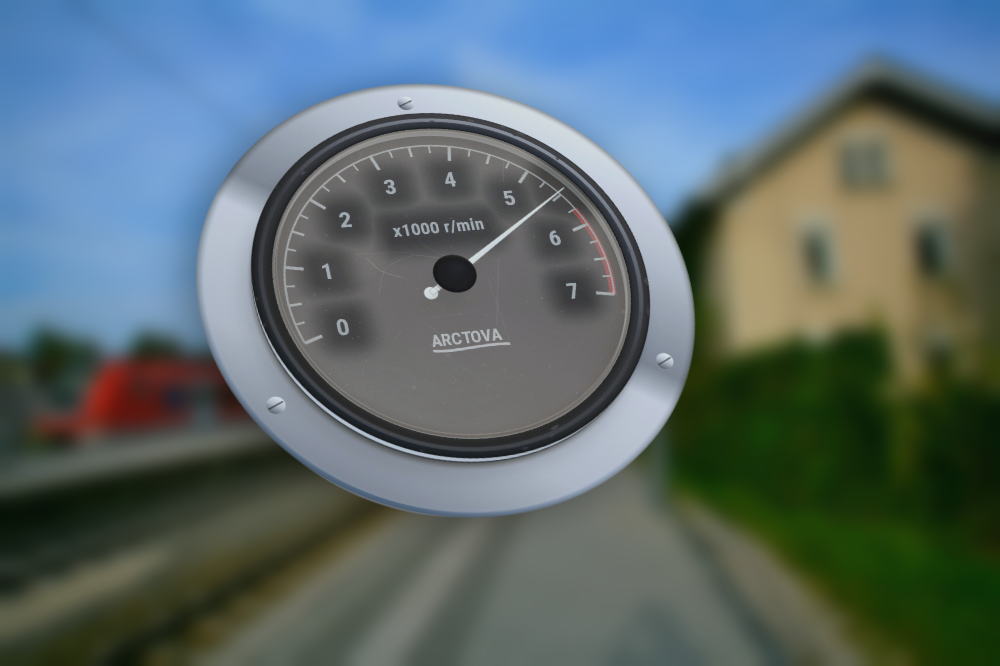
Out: 5500 rpm
